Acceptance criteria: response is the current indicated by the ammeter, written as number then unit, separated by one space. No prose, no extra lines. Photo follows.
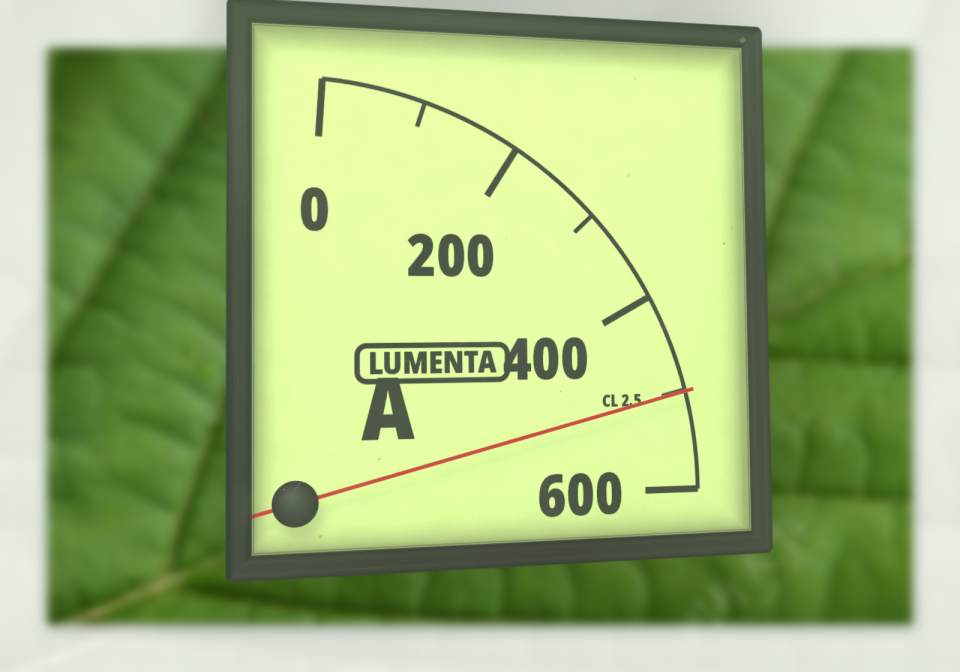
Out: 500 A
